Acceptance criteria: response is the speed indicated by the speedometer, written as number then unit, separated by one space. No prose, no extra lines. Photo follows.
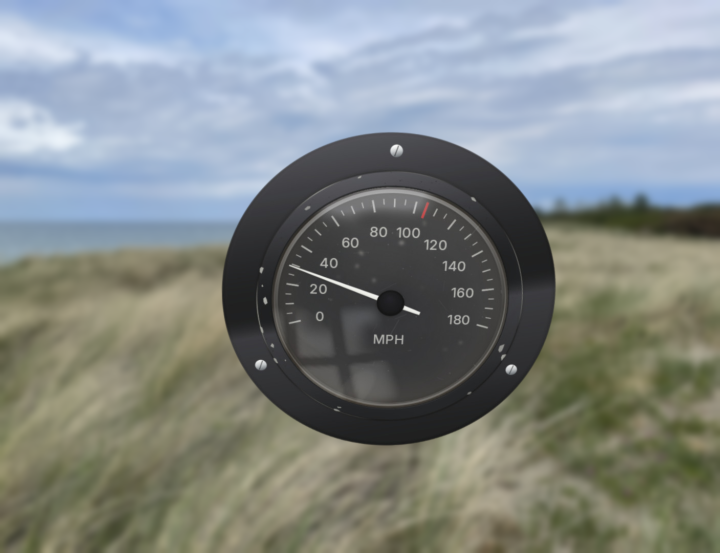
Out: 30 mph
